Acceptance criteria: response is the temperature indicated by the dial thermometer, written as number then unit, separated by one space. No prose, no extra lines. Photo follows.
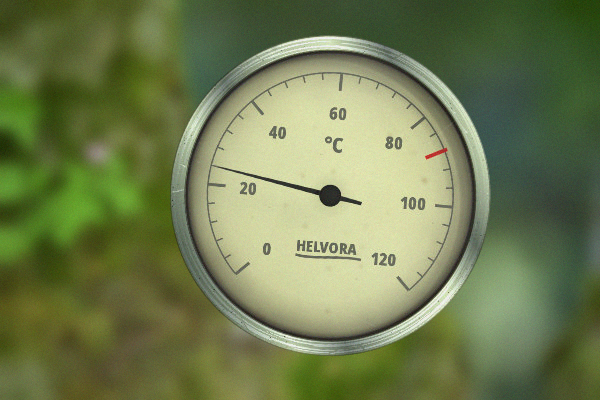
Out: 24 °C
